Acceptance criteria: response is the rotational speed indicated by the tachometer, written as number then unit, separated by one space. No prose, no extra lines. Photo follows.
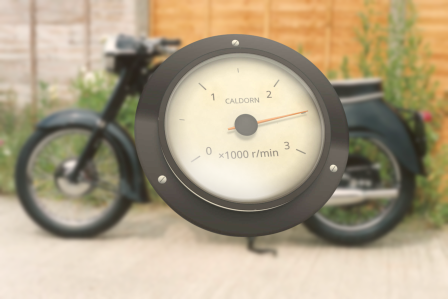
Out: 2500 rpm
